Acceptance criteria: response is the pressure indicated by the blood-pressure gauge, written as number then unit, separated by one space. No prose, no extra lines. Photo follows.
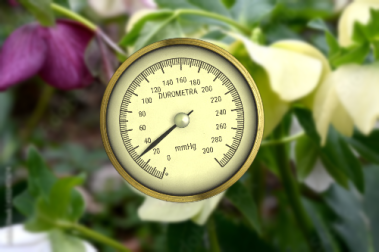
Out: 30 mmHg
